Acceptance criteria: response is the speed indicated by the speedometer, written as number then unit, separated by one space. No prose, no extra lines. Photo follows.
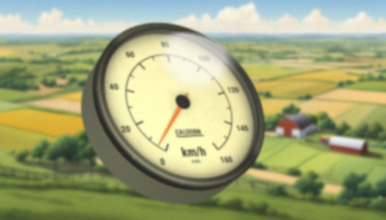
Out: 5 km/h
